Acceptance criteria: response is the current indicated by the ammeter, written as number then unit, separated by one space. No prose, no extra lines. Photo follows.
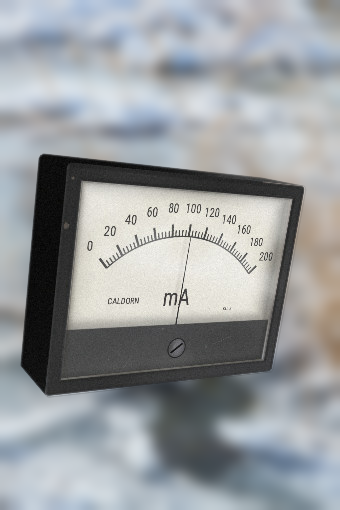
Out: 100 mA
